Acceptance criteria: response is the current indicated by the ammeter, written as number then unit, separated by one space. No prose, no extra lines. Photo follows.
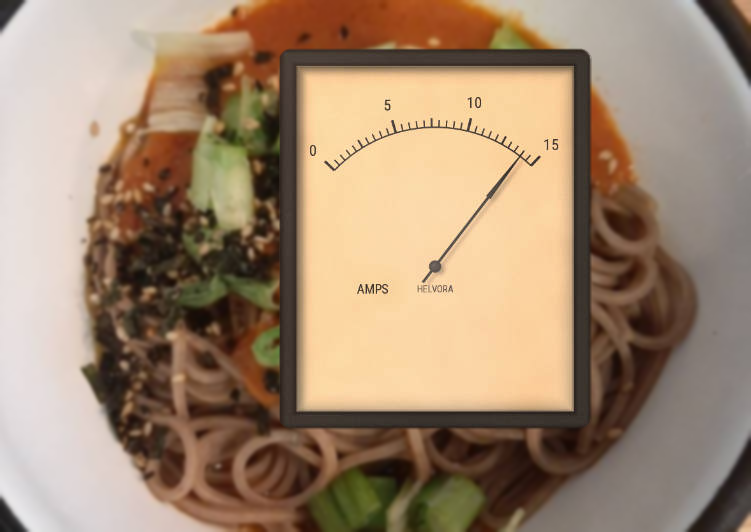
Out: 14 A
